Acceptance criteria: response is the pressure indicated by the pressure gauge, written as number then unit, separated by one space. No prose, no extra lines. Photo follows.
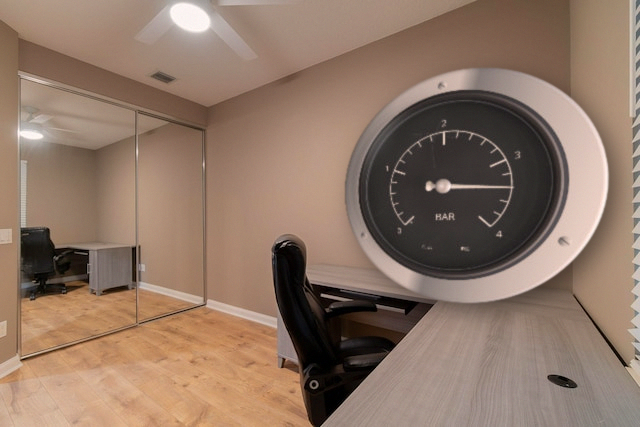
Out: 3.4 bar
